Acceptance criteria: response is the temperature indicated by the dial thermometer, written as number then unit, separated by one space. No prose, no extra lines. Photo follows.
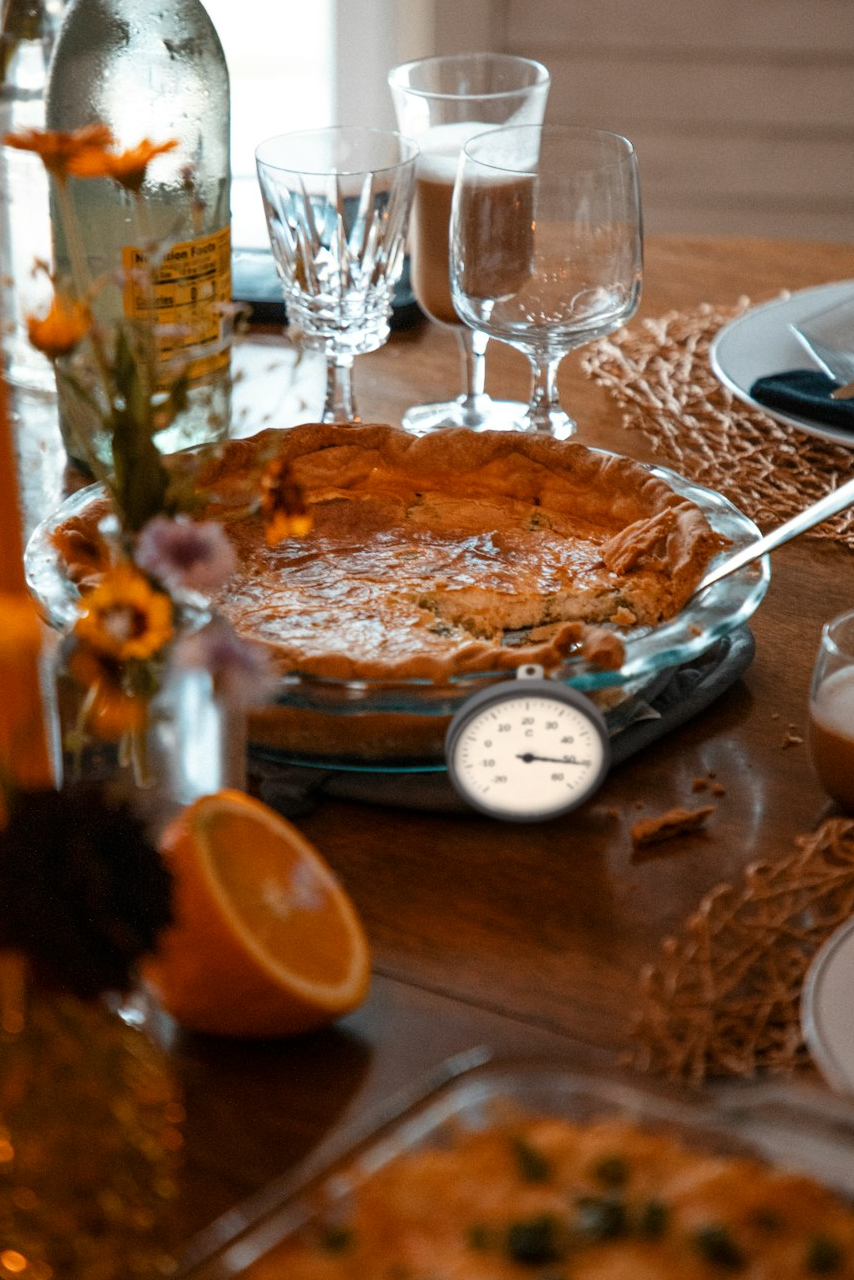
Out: 50 °C
